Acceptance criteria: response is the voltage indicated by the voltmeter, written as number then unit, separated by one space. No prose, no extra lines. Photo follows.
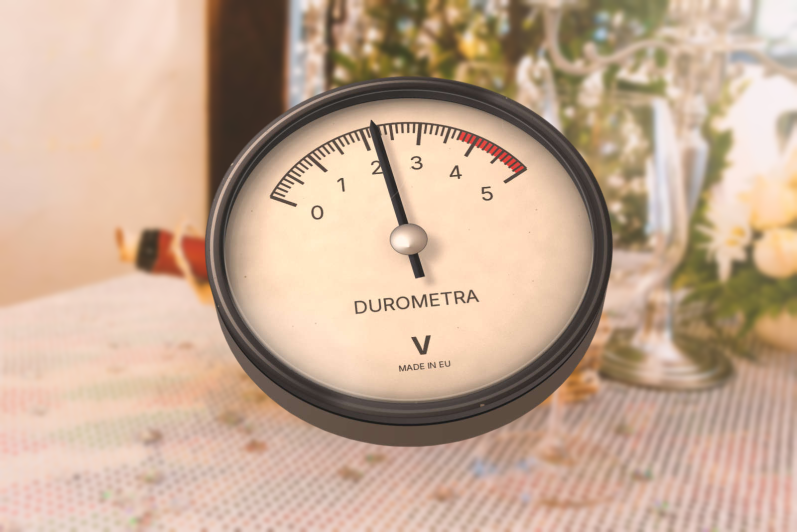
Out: 2.2 V
